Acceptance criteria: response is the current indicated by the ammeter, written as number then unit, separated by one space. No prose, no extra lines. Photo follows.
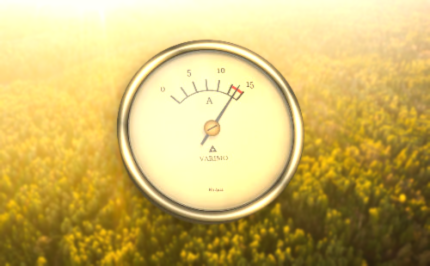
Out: 13.75 A
